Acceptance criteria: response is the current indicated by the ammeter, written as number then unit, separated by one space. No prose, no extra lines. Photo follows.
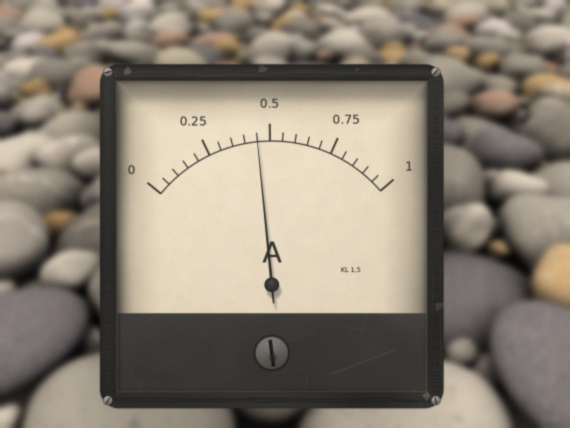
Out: 0.45 A
